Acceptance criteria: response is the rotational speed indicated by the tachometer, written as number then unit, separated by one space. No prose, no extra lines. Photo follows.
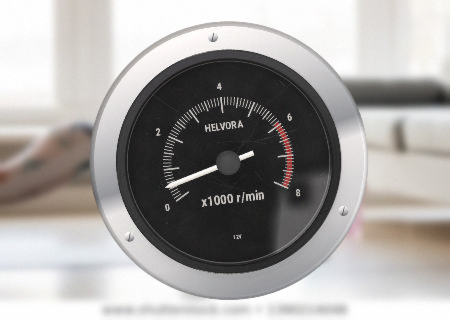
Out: 500 rpm
